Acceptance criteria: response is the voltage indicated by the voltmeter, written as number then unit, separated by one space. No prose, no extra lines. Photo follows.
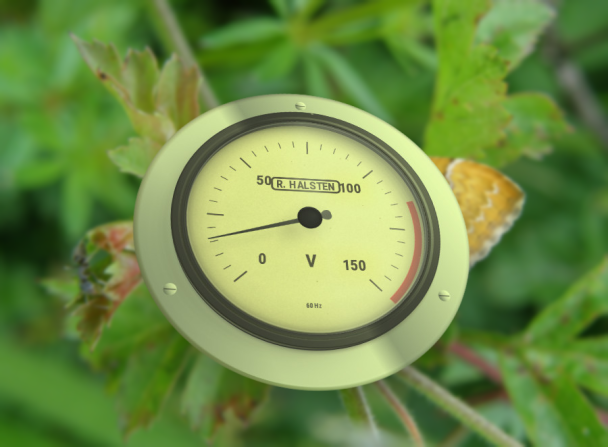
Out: 15 V
